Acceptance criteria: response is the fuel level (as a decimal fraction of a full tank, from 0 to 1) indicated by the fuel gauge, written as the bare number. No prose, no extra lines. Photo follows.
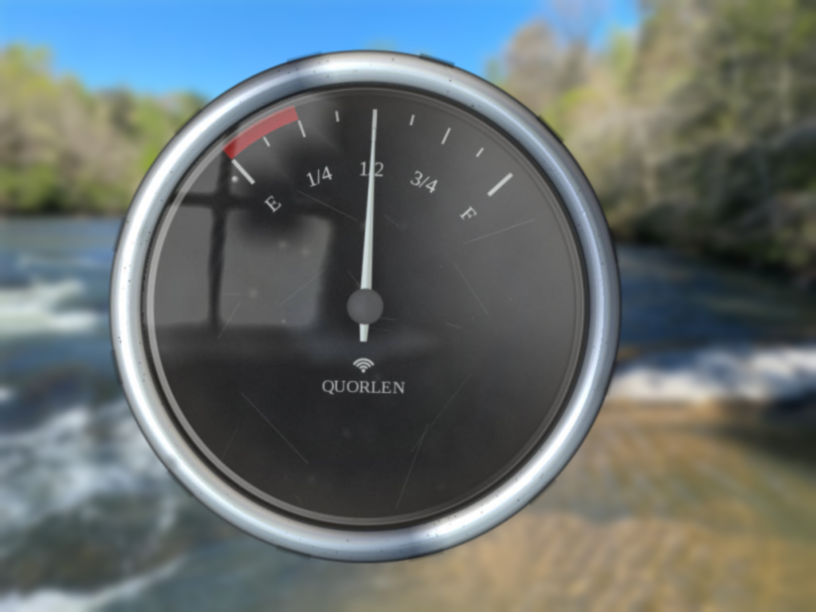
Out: 0.5
